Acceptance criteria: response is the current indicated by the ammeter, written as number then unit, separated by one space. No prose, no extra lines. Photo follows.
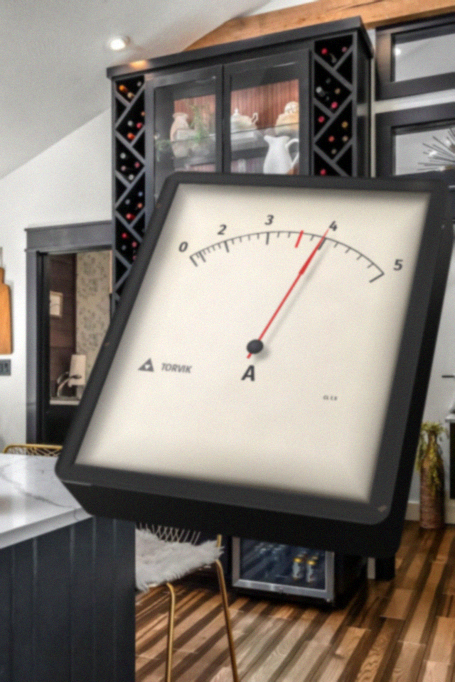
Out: 4 A
